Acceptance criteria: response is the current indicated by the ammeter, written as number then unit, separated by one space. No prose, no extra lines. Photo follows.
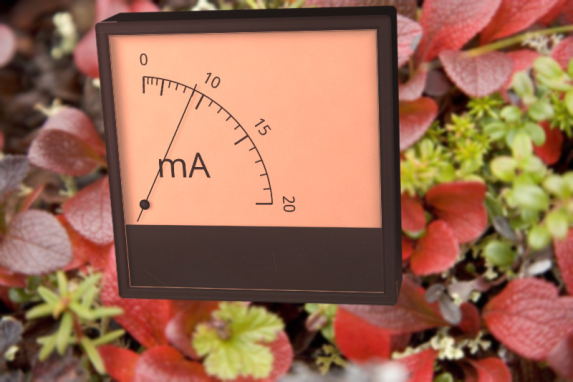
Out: 9 mA
